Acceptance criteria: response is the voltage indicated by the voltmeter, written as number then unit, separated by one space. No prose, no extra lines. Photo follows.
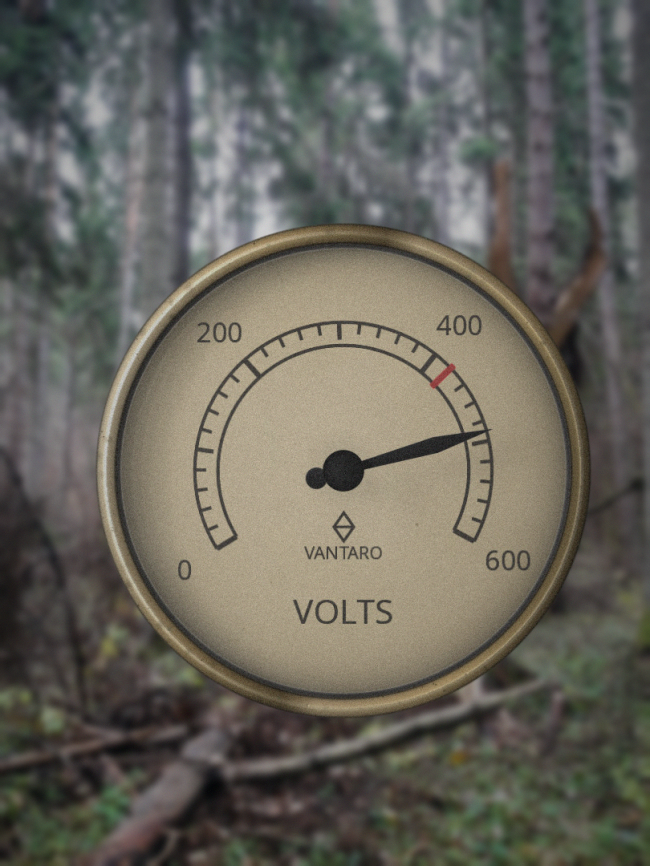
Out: 490 V
